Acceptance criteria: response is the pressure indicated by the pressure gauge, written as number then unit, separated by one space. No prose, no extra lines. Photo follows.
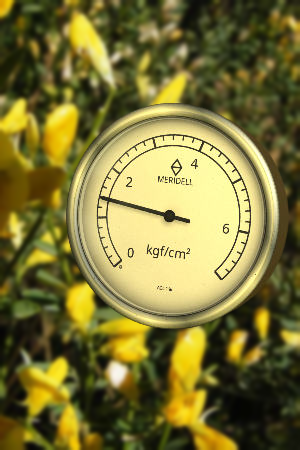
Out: 1.4 kg/cm²
